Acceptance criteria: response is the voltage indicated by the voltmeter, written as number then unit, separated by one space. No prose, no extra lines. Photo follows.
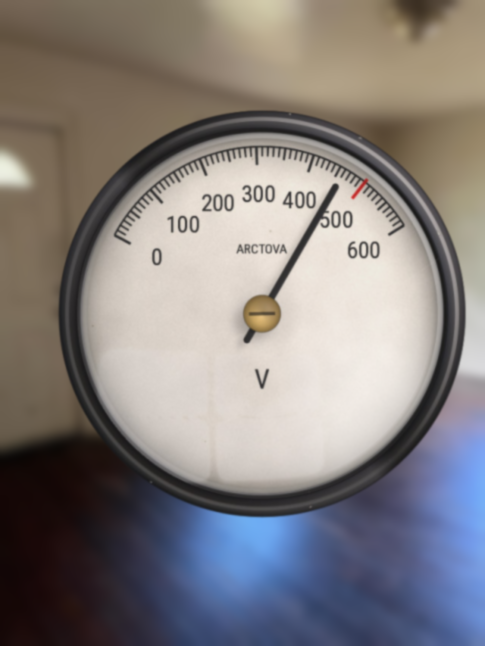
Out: 460 V
